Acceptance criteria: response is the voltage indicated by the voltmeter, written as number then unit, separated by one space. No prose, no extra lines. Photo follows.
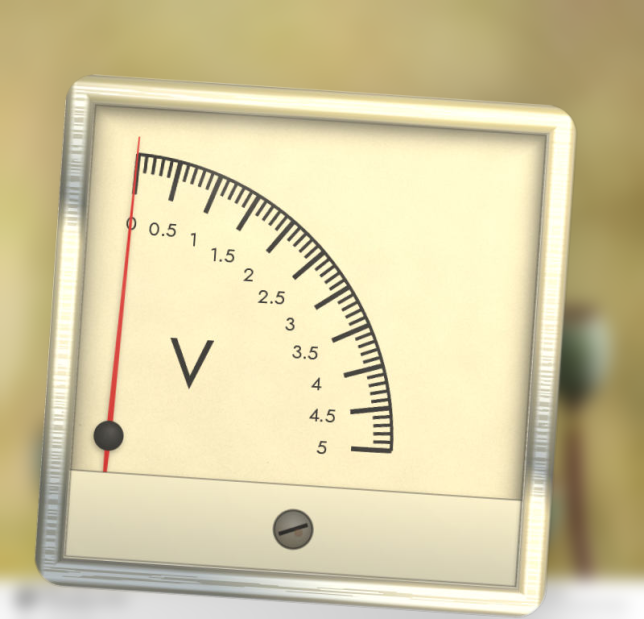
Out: 0 V
